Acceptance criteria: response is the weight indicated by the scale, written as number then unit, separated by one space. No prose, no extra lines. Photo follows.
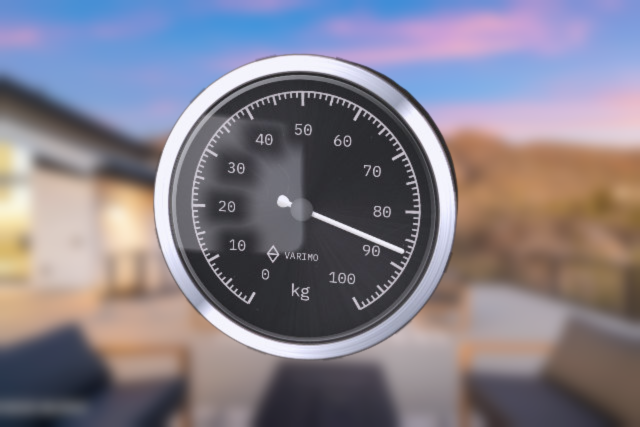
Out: 87 kg
